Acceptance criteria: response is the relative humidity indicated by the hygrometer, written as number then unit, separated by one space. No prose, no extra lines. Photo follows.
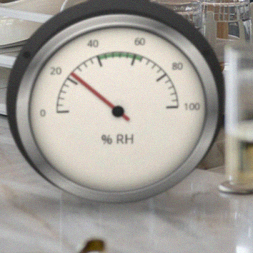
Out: 24 %
